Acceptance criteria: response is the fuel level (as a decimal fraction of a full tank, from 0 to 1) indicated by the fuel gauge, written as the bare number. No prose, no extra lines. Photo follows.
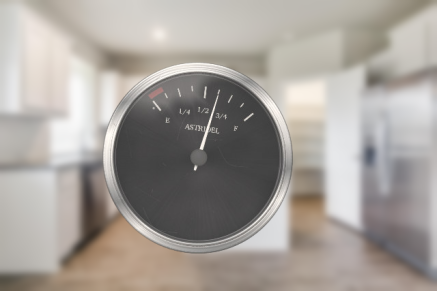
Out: 0.625
